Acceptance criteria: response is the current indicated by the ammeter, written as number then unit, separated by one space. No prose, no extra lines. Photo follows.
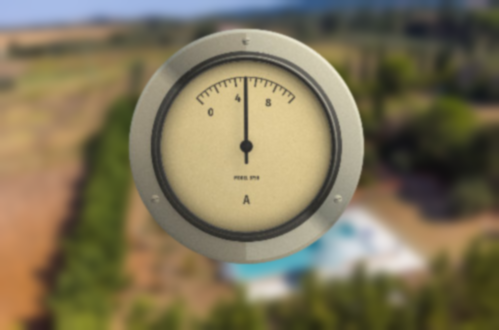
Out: 5 A
